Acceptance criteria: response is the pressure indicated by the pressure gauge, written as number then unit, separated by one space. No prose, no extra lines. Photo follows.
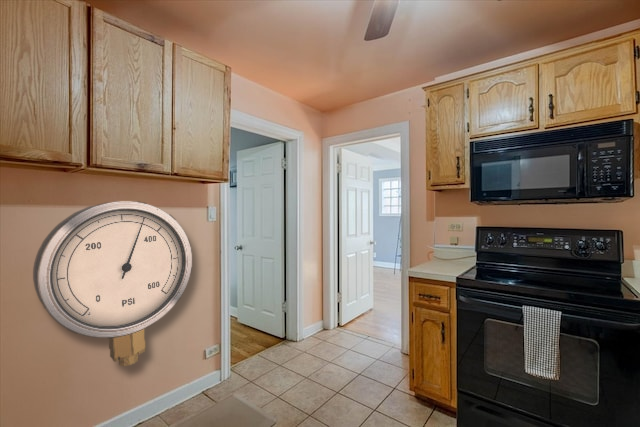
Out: 350 psi
